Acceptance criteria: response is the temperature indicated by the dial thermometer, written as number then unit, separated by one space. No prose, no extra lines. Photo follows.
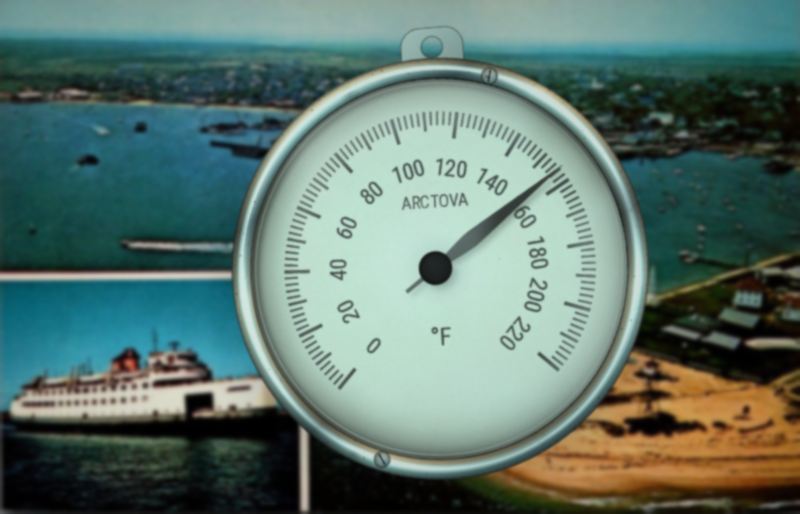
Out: 156 °F
